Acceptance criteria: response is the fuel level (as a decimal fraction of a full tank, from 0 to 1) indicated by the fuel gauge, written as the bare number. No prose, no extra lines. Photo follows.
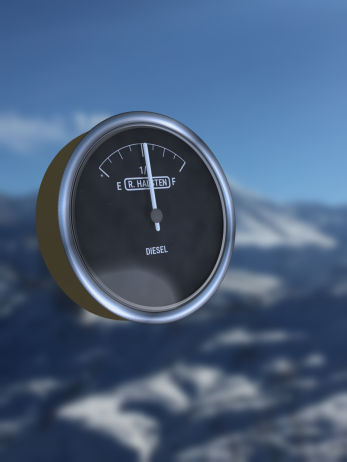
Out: 0.5
